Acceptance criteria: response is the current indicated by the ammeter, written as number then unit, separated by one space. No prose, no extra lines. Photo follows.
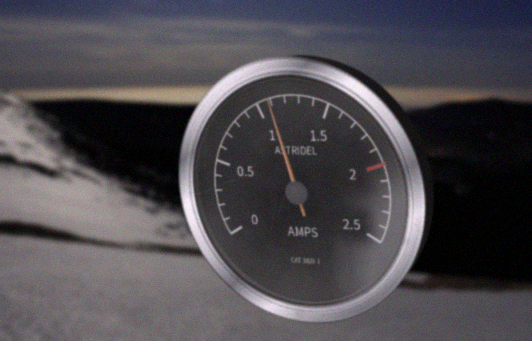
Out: 1.1 A
